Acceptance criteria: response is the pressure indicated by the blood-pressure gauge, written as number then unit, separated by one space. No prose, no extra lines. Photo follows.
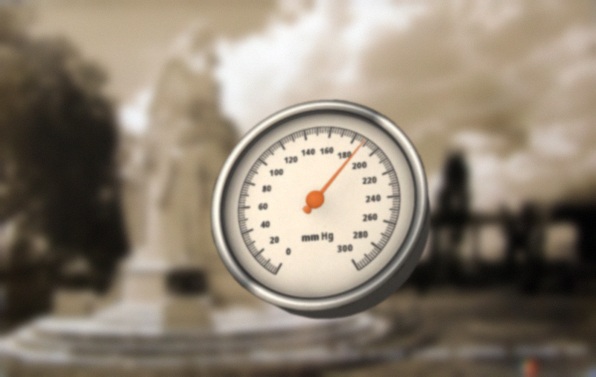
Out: 190 mmHg
